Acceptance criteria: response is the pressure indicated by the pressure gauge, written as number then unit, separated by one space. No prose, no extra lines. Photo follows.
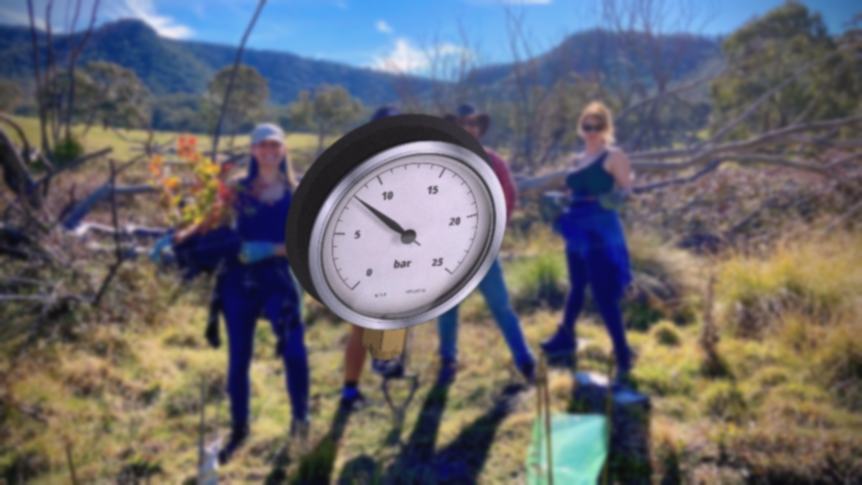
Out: 8 bar
